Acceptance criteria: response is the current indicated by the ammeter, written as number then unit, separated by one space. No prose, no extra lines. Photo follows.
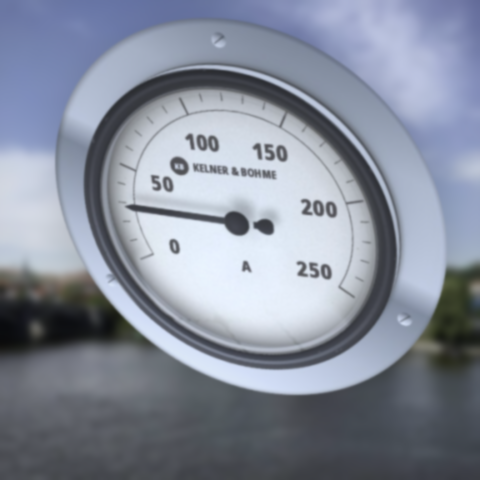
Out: 30 A
